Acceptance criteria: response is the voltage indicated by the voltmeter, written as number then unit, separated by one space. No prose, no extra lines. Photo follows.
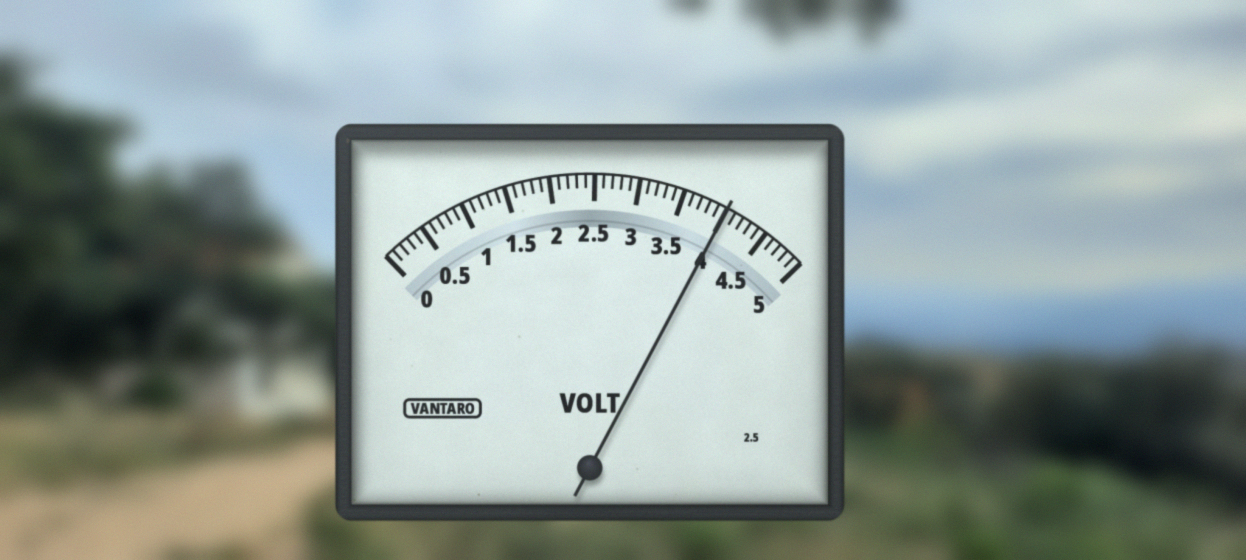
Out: 4 V
